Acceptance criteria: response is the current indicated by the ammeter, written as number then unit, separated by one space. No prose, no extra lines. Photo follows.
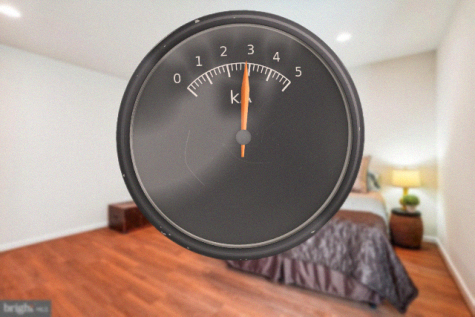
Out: 2.8 kA
